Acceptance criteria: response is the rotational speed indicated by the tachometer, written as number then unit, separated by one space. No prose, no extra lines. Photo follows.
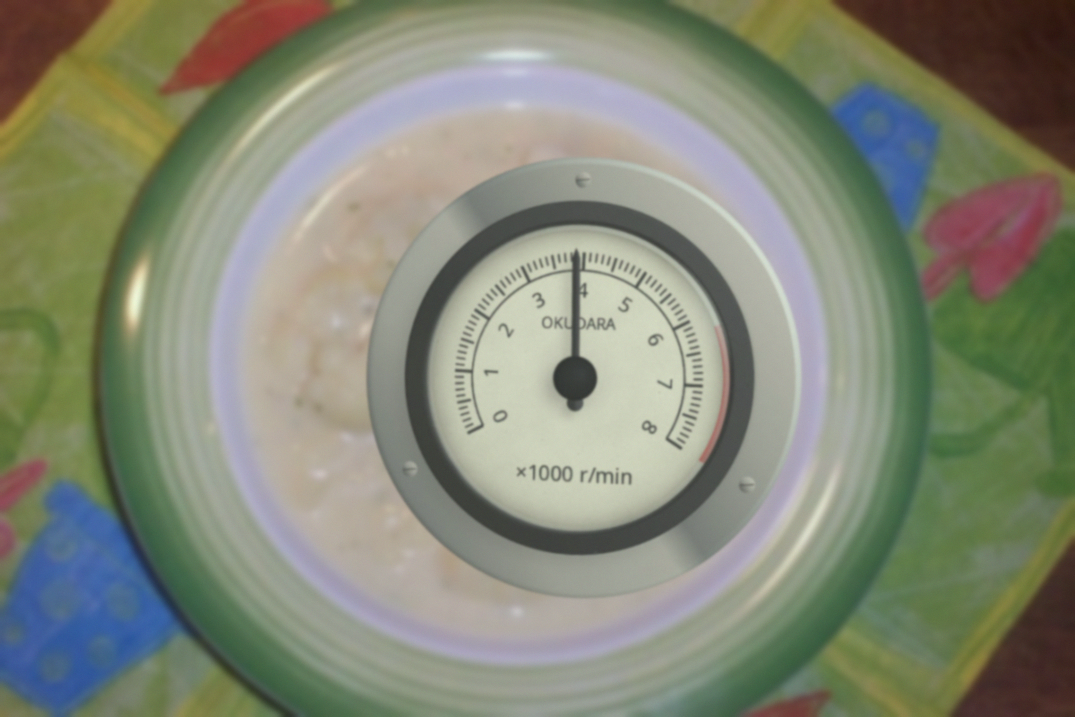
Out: 3900 rpm
